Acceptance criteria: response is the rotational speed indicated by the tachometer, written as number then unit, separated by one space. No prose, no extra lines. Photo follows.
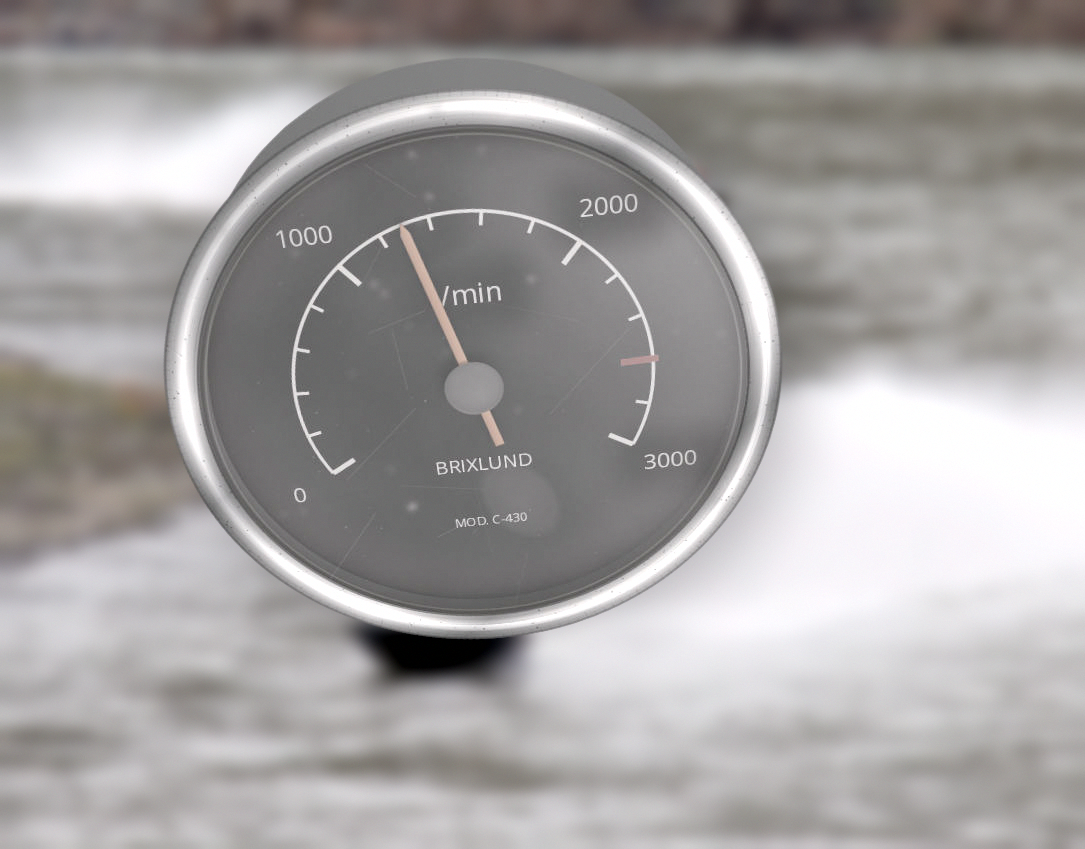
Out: 1300 rpm
